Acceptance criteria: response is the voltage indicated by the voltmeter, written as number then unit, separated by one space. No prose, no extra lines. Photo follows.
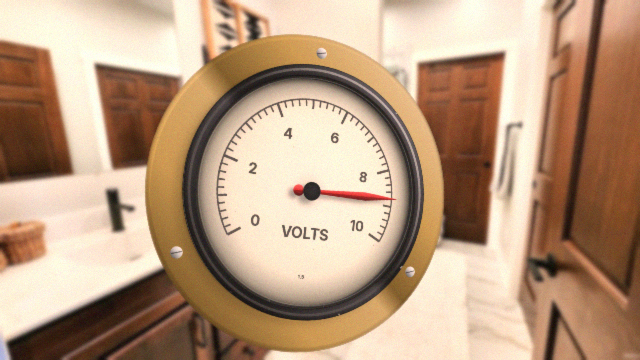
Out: 8.8 V
